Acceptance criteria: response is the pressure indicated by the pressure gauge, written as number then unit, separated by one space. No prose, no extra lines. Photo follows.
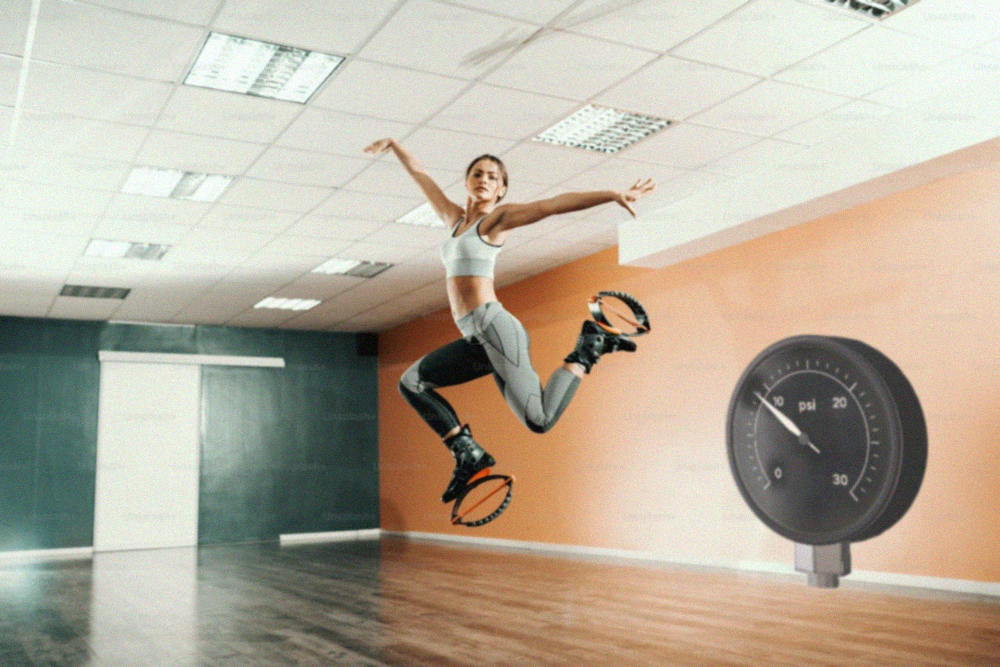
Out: 9 psi
